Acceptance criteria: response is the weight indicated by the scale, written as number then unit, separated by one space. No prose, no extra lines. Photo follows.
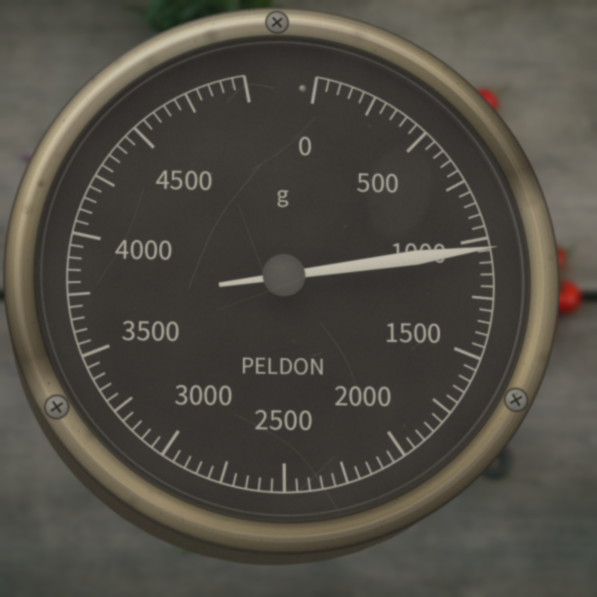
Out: 1050 g
